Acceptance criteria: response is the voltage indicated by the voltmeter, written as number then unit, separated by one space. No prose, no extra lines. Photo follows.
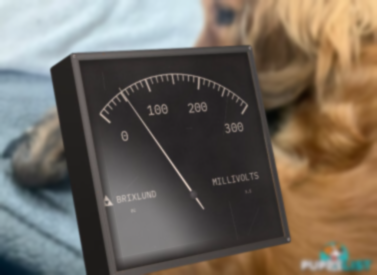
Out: 50 mV
